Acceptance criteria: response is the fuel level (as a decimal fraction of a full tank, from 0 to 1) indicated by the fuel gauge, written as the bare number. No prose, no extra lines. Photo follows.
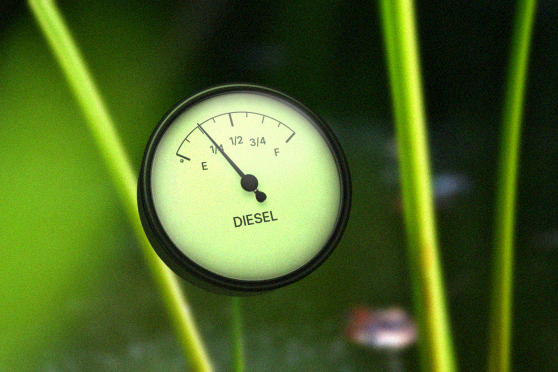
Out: 0.25
